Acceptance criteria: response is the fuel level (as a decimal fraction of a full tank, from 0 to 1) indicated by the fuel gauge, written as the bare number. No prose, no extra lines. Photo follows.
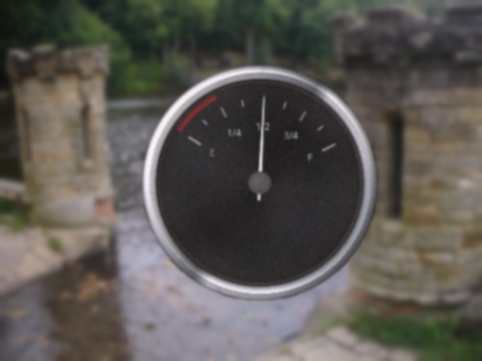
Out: 0.5
